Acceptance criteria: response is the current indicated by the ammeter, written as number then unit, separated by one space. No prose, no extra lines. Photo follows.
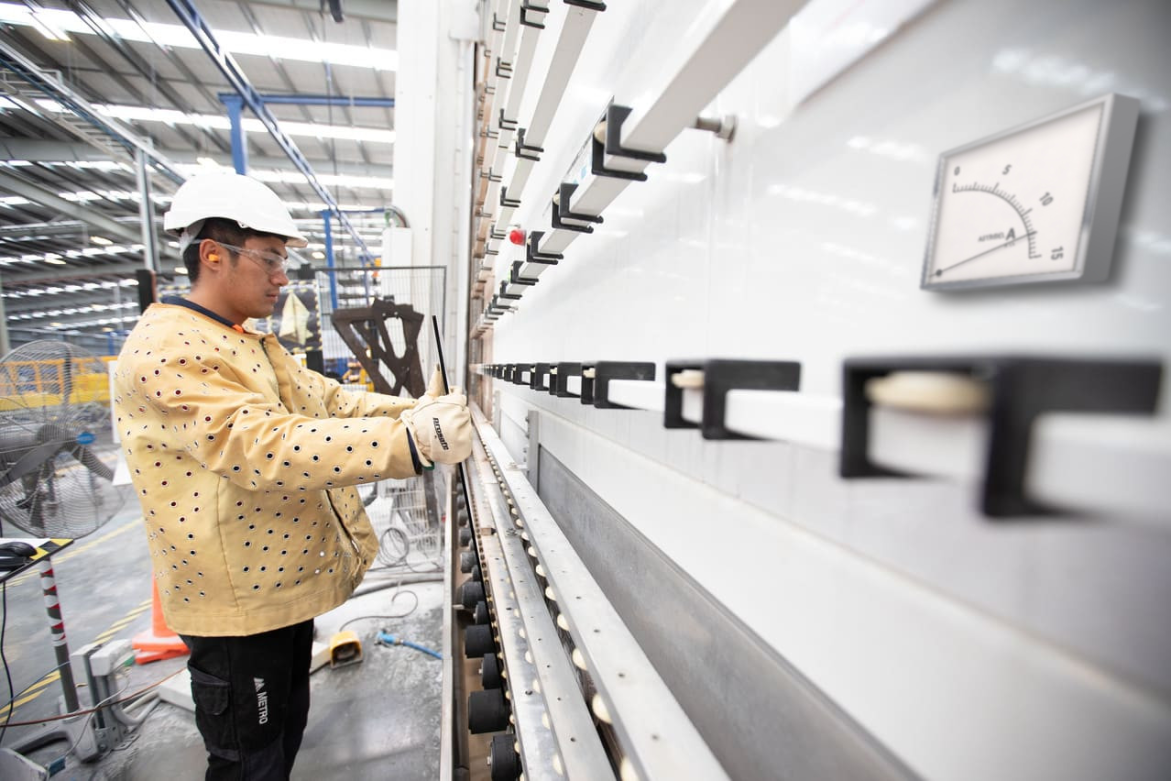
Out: 12.5 A
